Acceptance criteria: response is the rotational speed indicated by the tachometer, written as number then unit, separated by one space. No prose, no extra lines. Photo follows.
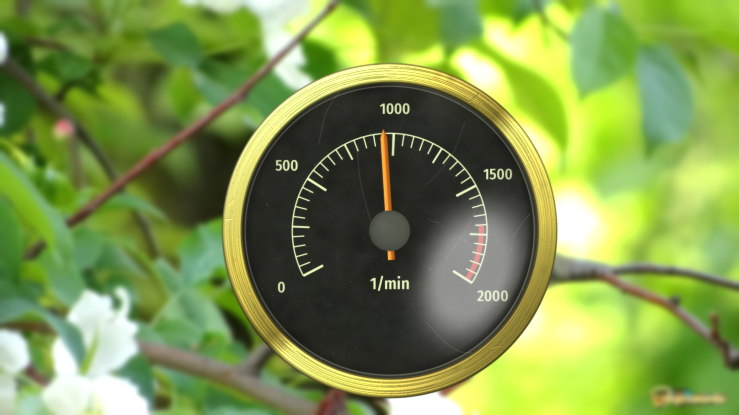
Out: 950 rpm
